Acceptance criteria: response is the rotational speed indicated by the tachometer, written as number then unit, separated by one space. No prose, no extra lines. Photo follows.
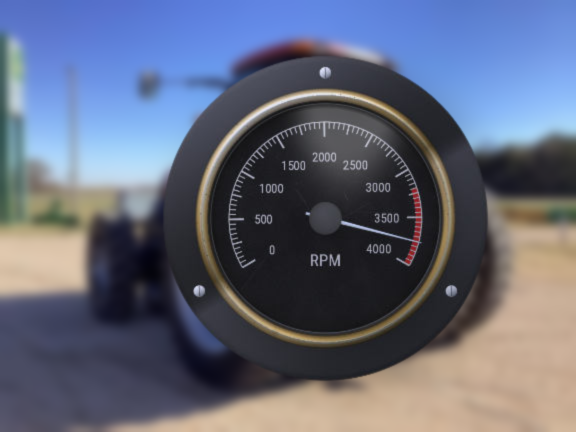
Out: 3750 rpm
